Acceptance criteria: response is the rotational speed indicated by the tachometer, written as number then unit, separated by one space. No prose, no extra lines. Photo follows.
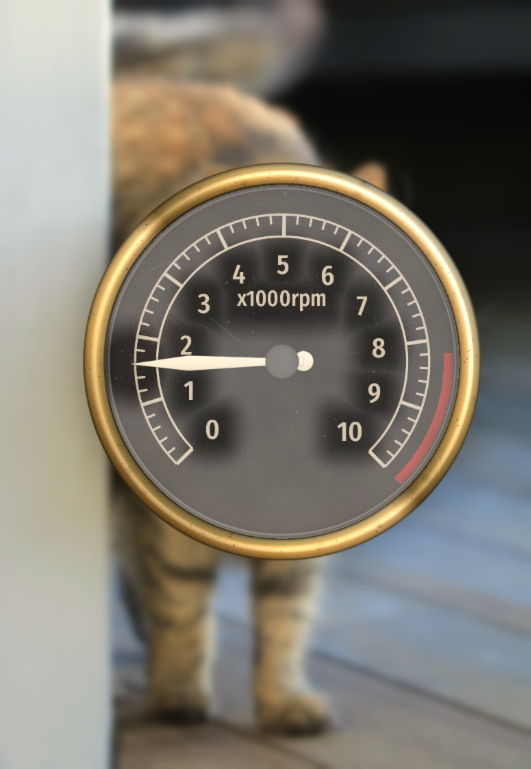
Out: 1600 rpm
